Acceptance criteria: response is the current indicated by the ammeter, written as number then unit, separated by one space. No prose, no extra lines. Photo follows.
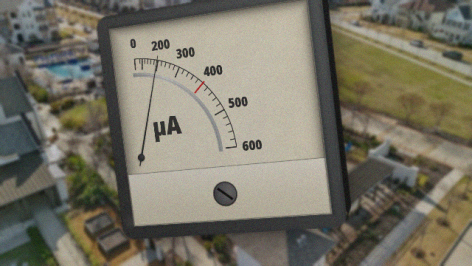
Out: 200 µA
